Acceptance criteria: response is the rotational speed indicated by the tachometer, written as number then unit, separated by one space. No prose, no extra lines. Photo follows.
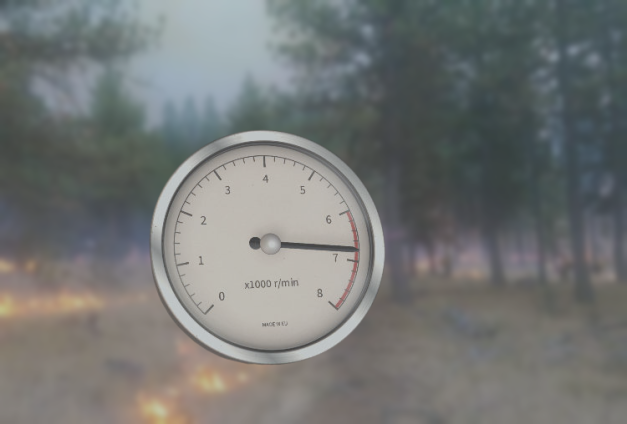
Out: 6800 rpm
